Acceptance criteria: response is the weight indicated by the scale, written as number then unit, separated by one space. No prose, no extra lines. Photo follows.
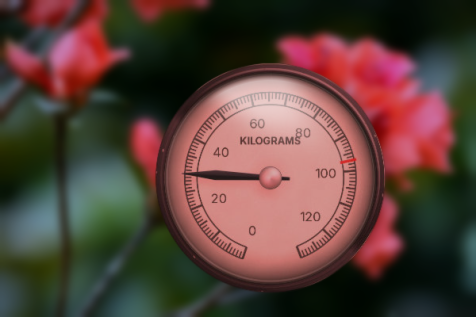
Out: 30 kg
